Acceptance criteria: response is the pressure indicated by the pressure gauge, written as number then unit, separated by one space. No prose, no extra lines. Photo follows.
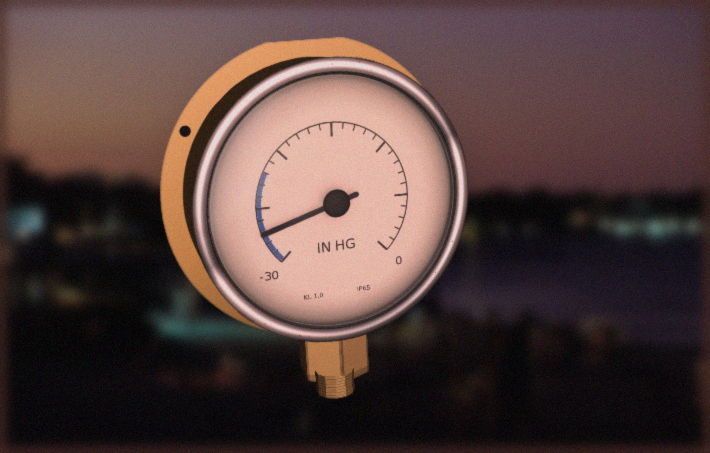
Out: -27 inHg
